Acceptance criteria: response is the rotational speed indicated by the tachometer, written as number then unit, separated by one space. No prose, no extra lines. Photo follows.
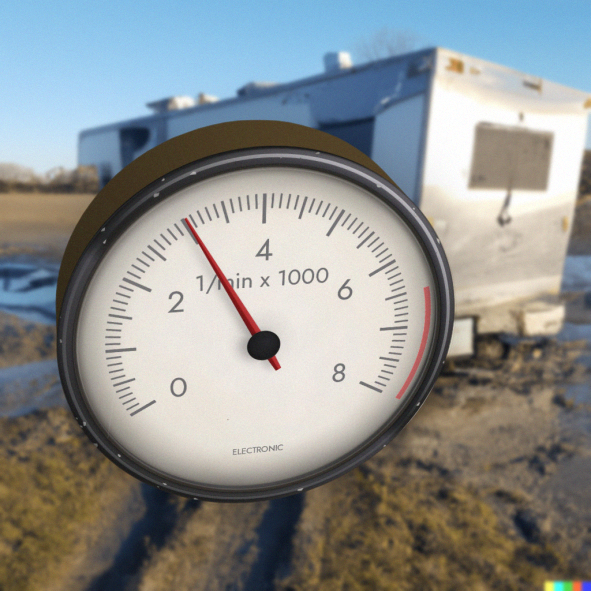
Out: 3050 rpm
